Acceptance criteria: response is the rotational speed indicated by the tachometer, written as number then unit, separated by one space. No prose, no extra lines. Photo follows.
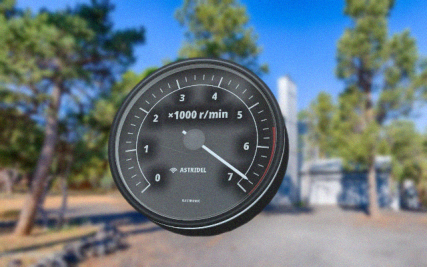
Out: 6800 rpm
